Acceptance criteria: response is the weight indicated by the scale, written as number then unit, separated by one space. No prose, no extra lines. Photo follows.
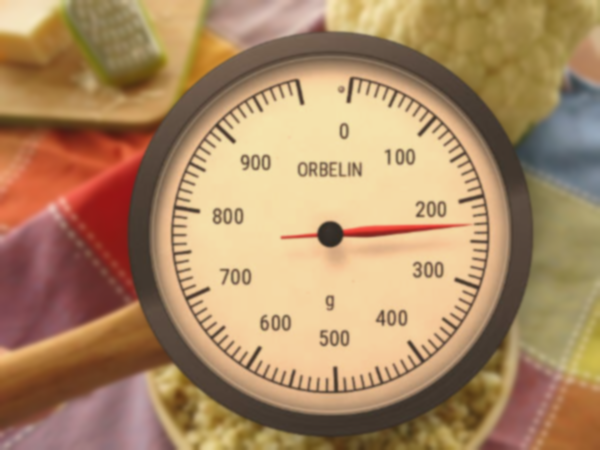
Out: 230 g
